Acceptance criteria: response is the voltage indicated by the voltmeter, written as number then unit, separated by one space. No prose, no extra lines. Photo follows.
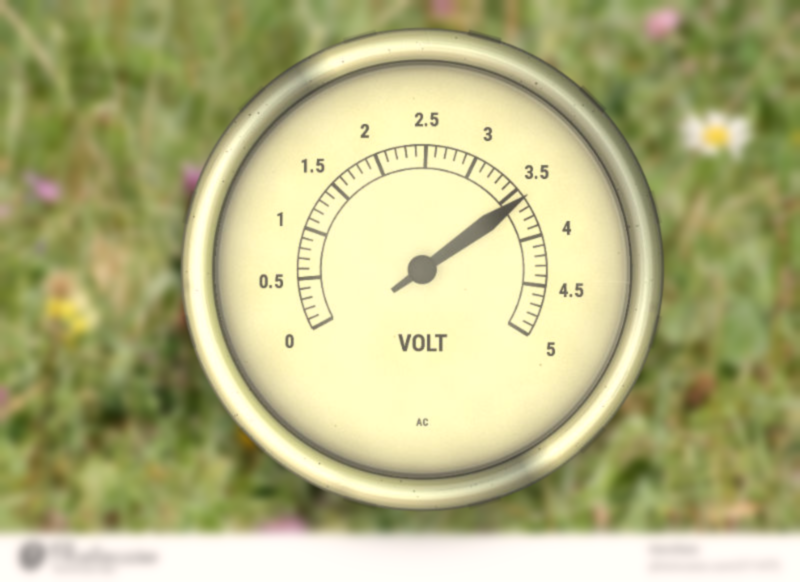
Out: 3.6 V
